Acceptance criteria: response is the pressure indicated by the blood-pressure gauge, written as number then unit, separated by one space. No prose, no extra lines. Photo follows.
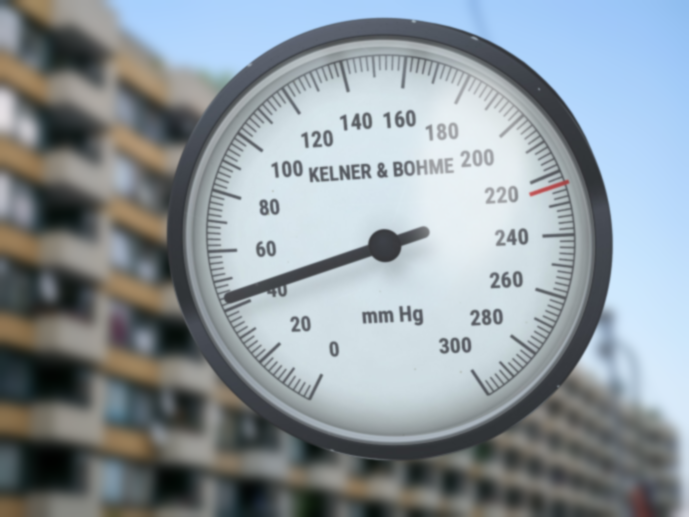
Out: 44 mmHg
